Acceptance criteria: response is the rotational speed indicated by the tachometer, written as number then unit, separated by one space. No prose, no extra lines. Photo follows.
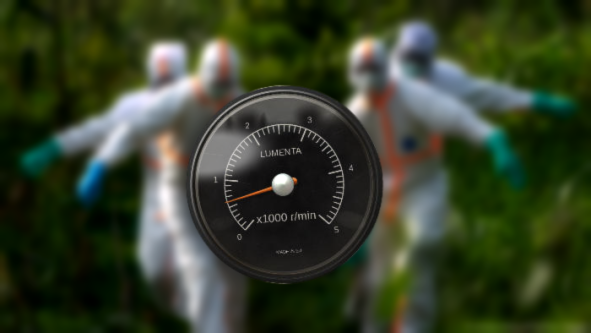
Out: 600 rpm
